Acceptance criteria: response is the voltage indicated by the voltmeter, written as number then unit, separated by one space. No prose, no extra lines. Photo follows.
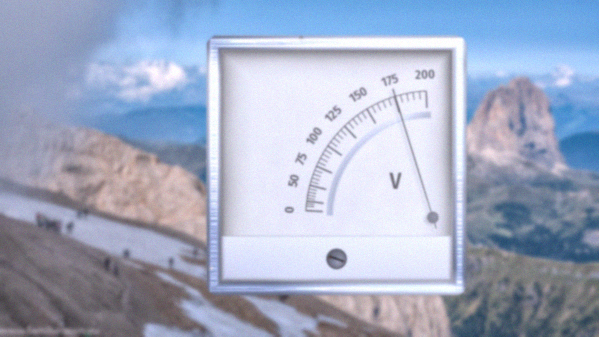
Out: 175 V
